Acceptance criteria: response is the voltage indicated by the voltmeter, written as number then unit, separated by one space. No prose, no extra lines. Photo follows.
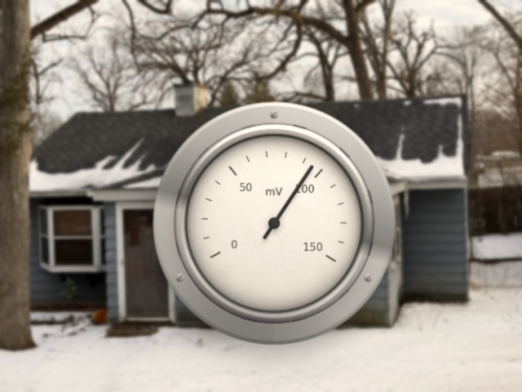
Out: 95 mV
